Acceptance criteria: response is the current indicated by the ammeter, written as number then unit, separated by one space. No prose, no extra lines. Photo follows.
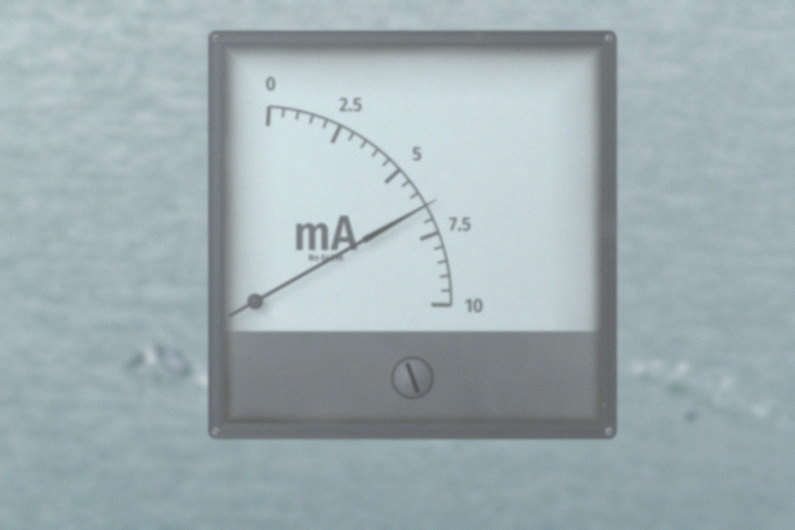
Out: 6.5 mA
